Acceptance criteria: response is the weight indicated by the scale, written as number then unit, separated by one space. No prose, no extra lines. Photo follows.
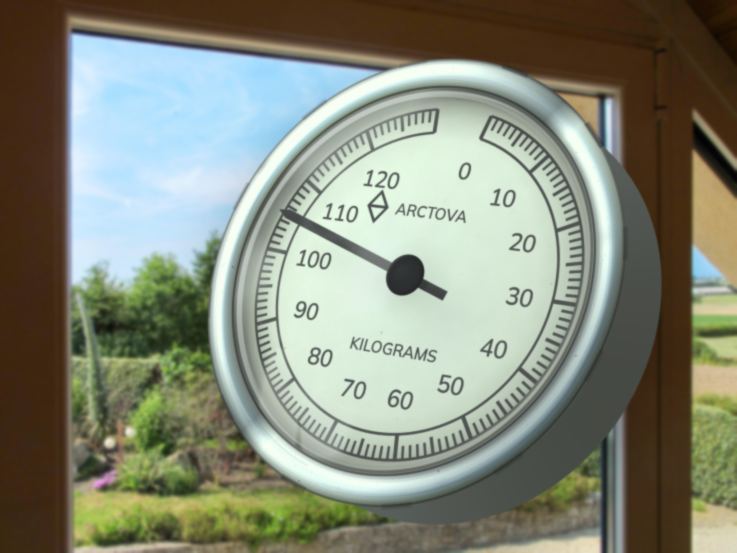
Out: 105 kg
